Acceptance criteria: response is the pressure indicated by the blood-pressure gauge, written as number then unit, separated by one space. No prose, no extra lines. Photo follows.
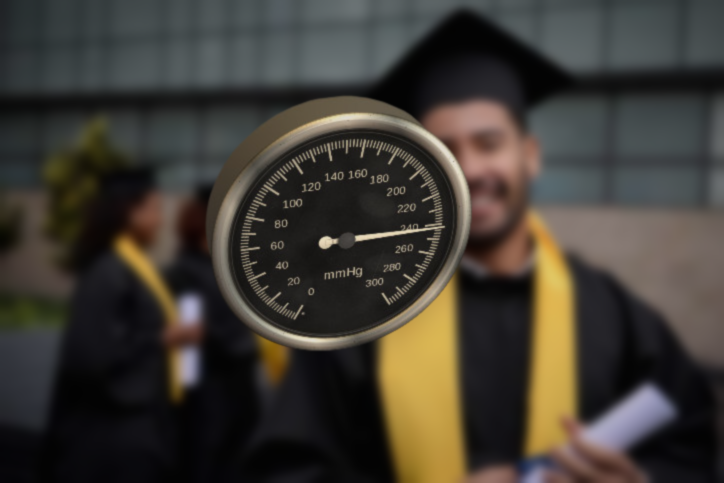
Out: 240 mmHg
